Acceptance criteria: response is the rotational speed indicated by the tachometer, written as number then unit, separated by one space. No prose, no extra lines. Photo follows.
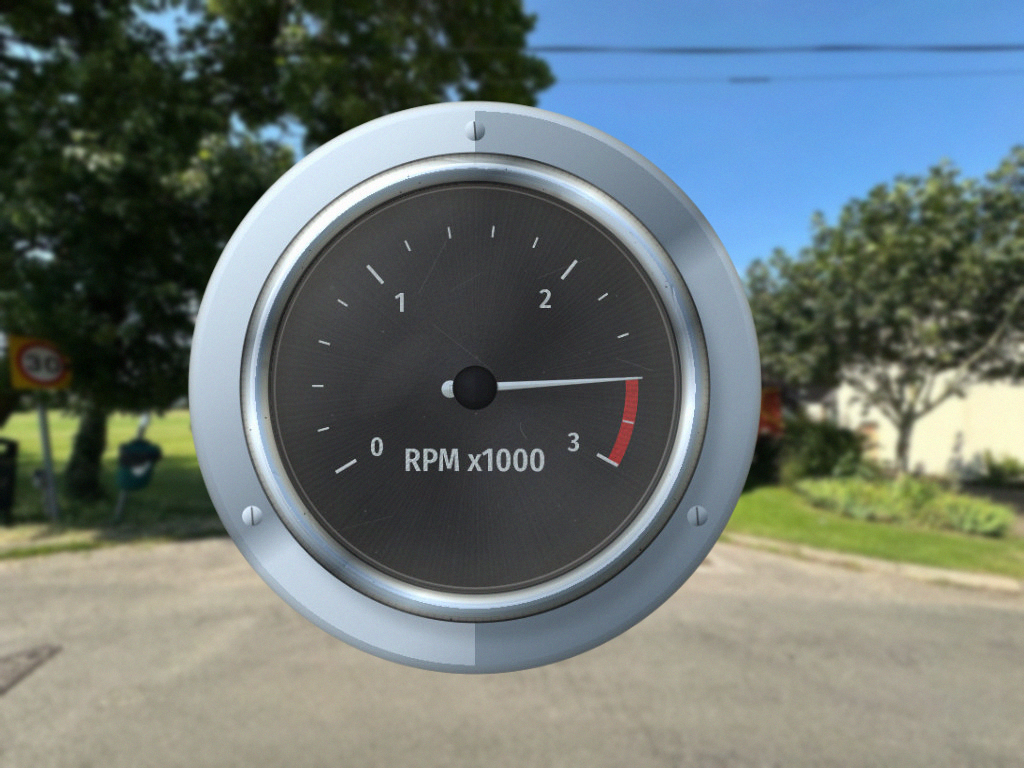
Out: 2600 rpm
